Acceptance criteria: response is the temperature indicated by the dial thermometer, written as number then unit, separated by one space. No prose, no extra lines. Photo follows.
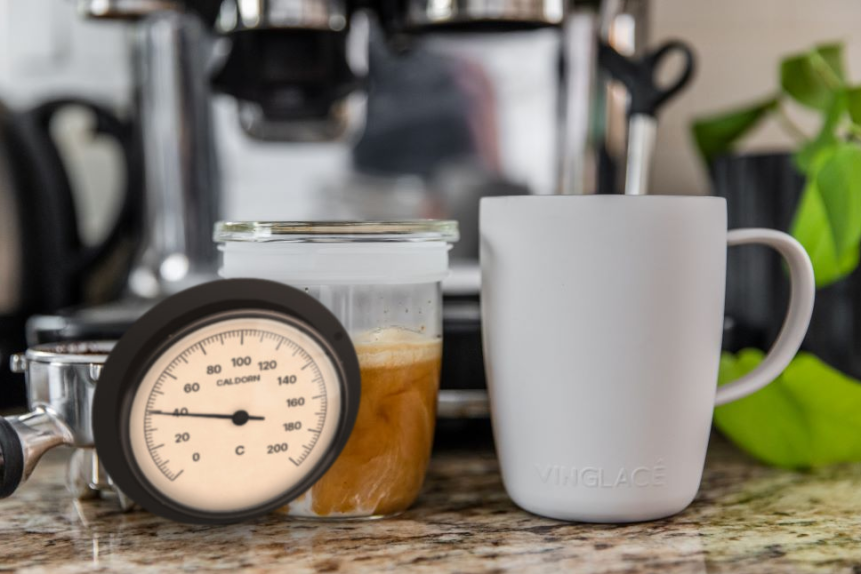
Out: 40 °C
